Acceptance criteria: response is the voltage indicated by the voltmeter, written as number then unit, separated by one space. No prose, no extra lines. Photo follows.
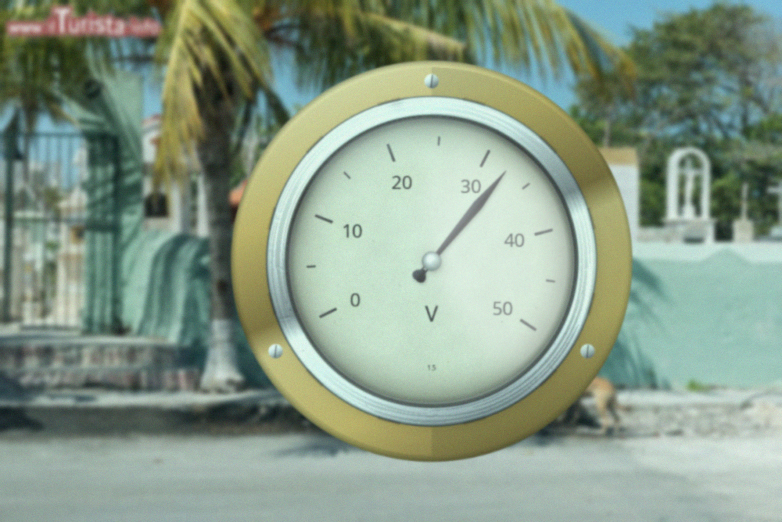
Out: 32.5 V
